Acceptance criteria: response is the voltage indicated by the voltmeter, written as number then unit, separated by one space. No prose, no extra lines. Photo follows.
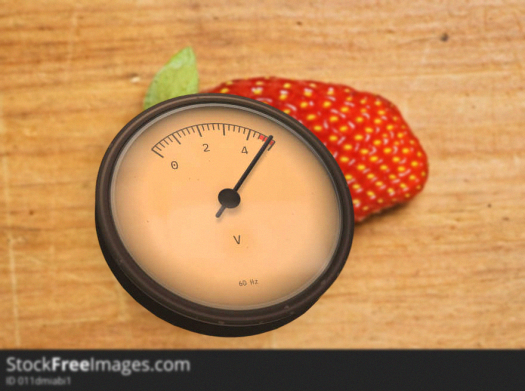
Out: 4.8 V
